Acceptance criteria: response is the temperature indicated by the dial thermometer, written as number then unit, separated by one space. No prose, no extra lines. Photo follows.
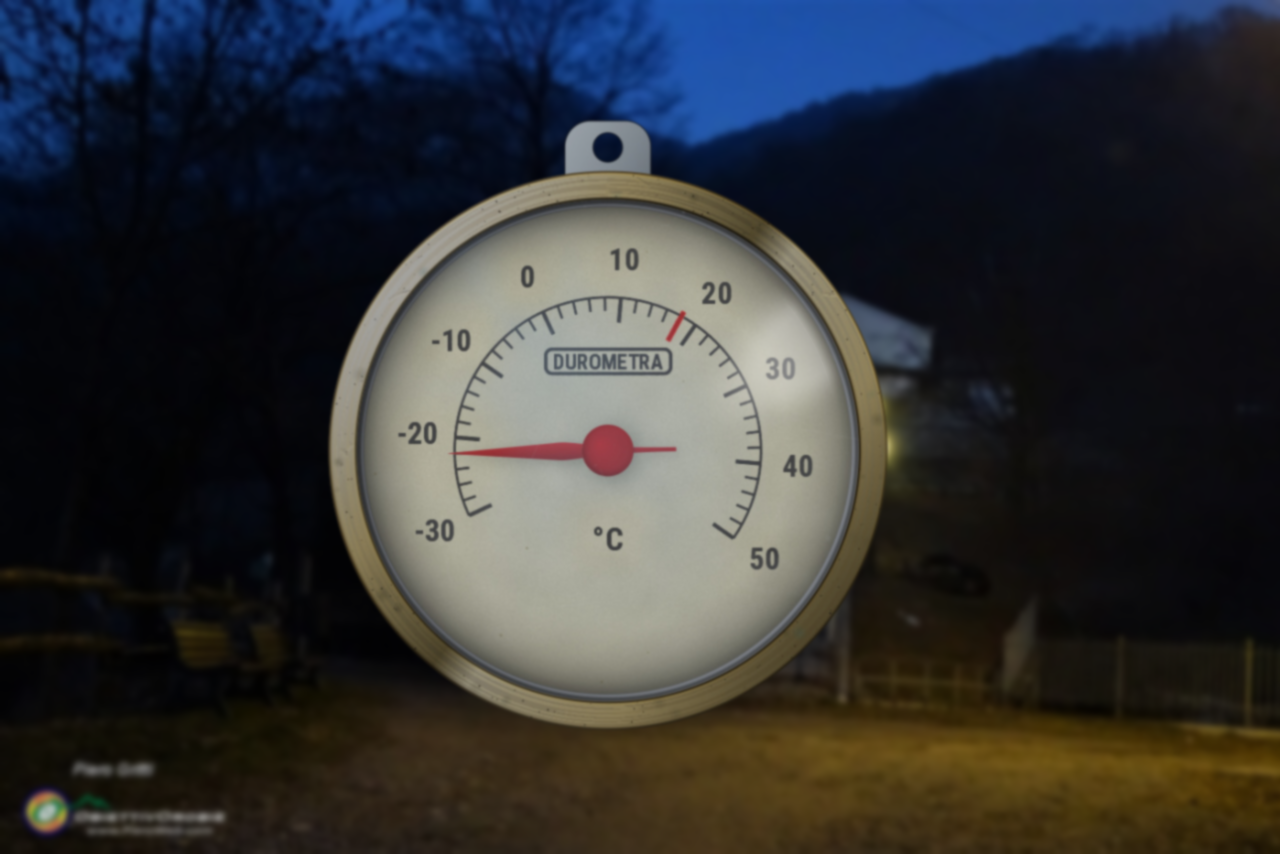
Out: -22 °C
